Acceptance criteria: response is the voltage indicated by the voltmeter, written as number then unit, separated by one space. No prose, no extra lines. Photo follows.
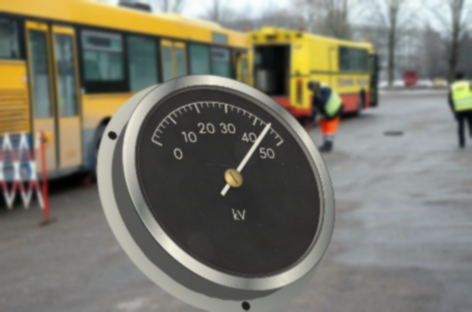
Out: 44 kV
